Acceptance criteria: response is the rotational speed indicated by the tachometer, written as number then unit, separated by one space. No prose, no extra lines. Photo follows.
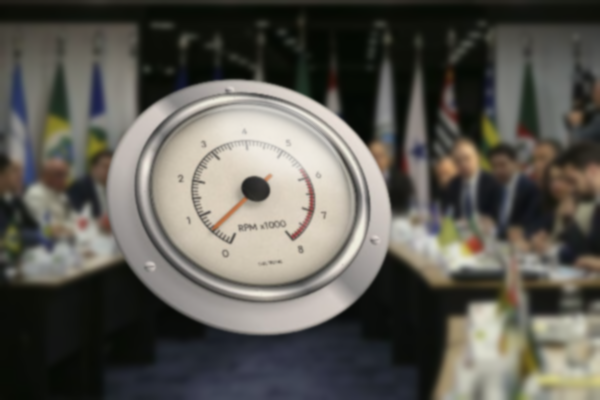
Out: 500 rpm
